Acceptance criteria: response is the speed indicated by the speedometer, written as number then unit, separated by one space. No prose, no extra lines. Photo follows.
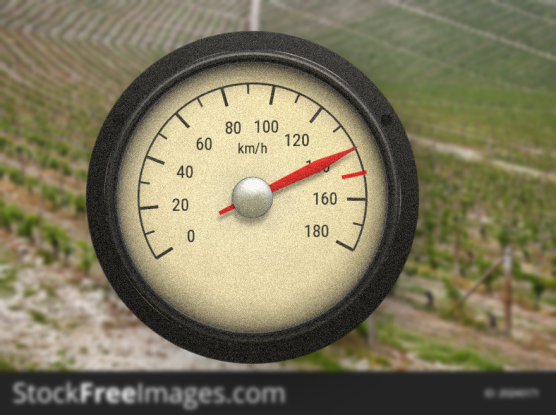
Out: 140 km/h
